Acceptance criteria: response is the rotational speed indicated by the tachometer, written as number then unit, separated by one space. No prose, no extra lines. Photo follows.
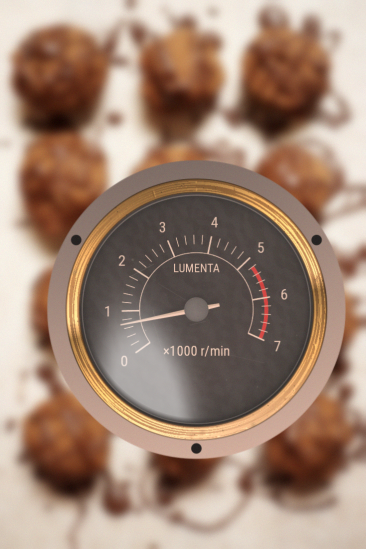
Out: 700 rpm
